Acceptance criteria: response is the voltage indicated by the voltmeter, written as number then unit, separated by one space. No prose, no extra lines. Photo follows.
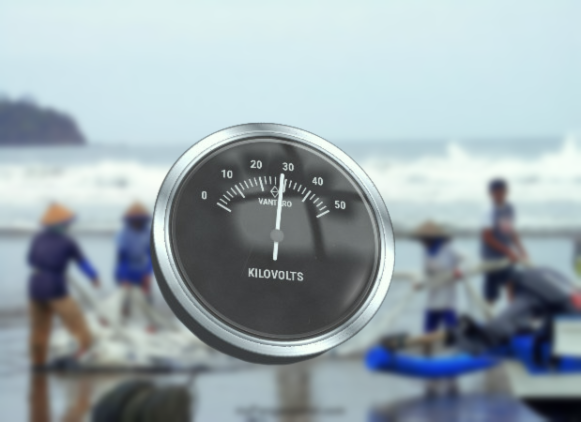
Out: 28 kV
